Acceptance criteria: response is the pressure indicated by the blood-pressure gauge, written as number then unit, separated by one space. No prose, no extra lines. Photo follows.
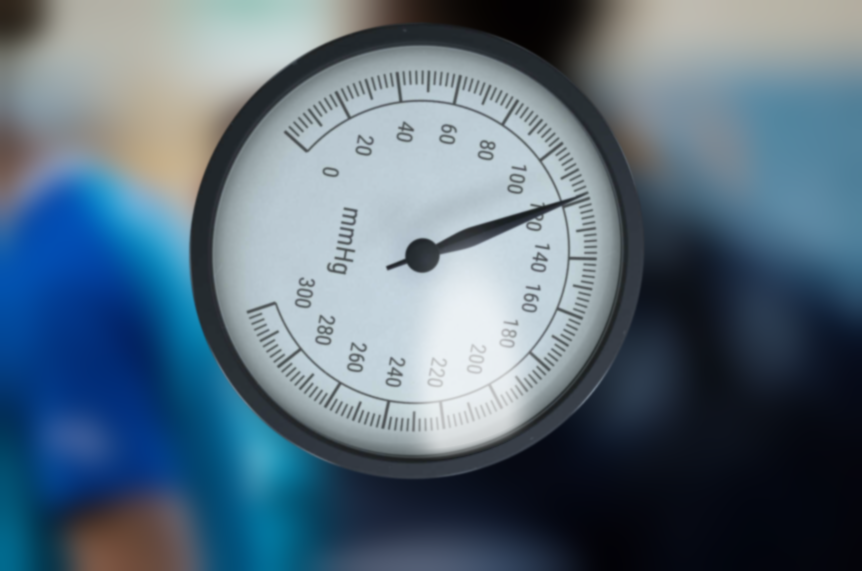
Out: 118 mmHg
